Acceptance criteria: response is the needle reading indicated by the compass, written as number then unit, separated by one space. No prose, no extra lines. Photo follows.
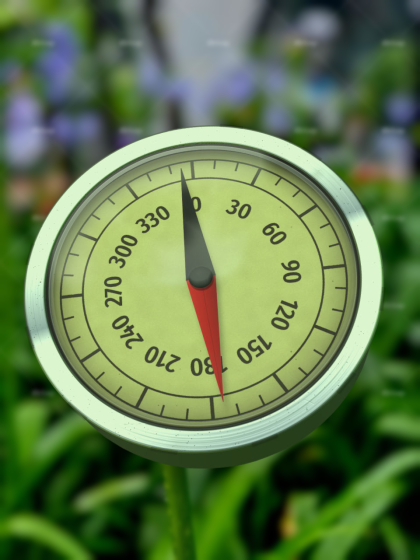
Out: 175 °
